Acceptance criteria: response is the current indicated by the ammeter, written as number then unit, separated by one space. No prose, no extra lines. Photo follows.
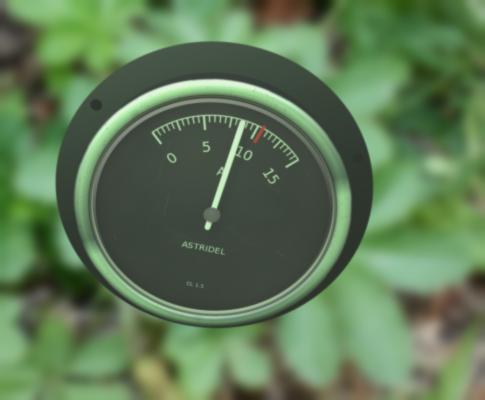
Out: 8.5 A
